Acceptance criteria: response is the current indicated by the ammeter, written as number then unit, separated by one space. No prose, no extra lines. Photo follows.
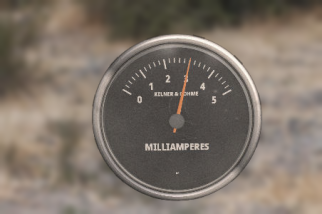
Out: 3 mA
